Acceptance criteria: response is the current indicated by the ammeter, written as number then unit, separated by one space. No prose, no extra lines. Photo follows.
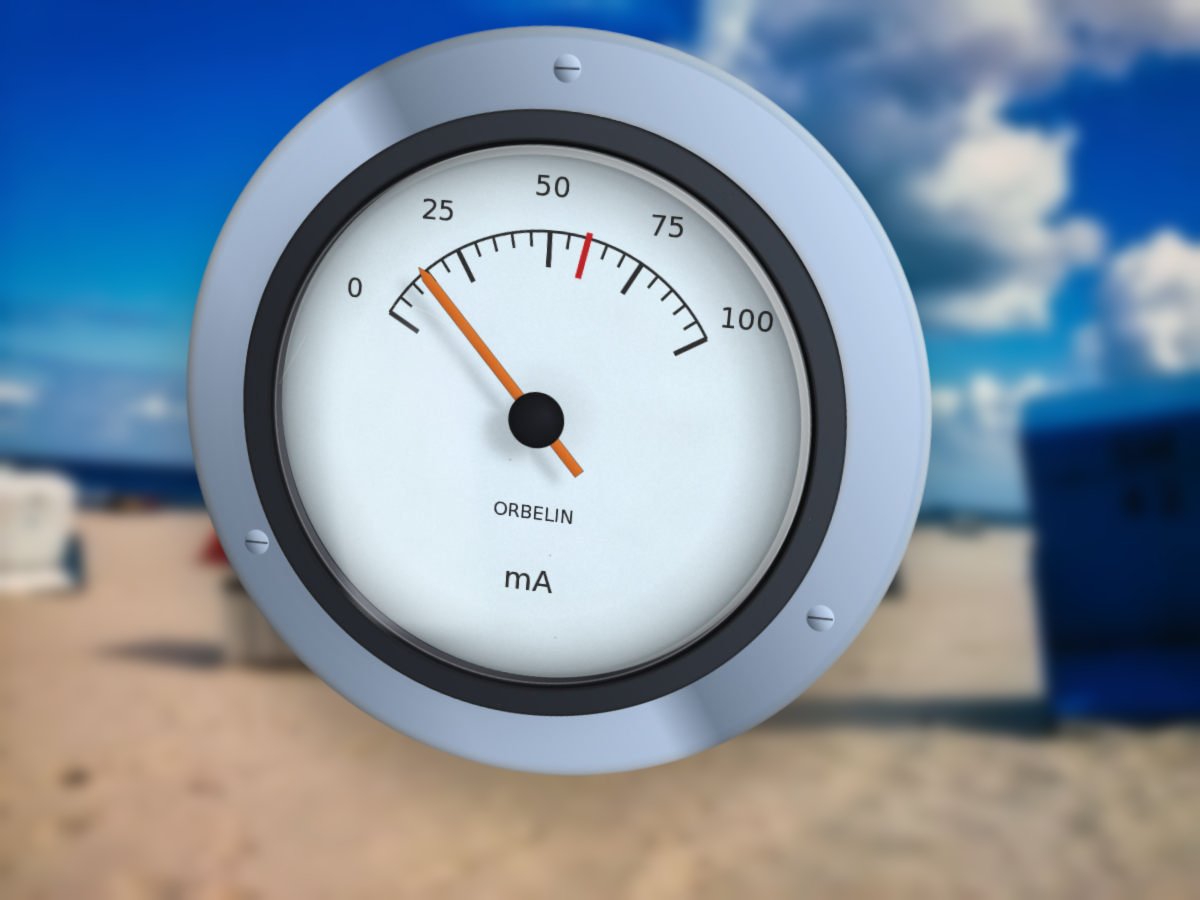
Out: 15 mA
